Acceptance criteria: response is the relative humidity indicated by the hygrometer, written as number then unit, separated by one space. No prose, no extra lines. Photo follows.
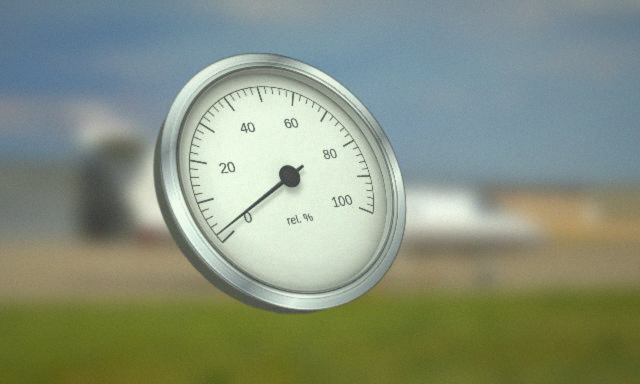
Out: 2 %
